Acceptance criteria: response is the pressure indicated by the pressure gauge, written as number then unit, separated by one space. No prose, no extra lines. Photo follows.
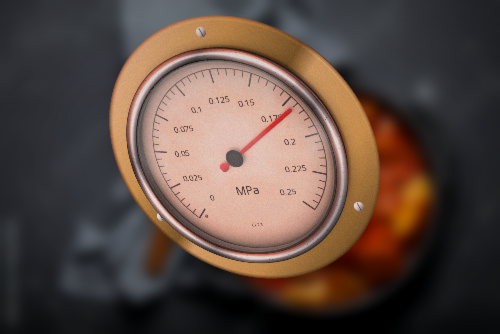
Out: 0.18 MPa
